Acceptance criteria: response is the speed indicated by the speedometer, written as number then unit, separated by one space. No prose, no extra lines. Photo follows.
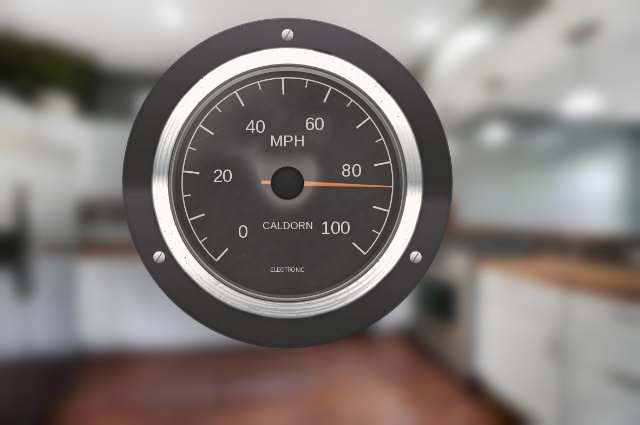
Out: 85 mph
